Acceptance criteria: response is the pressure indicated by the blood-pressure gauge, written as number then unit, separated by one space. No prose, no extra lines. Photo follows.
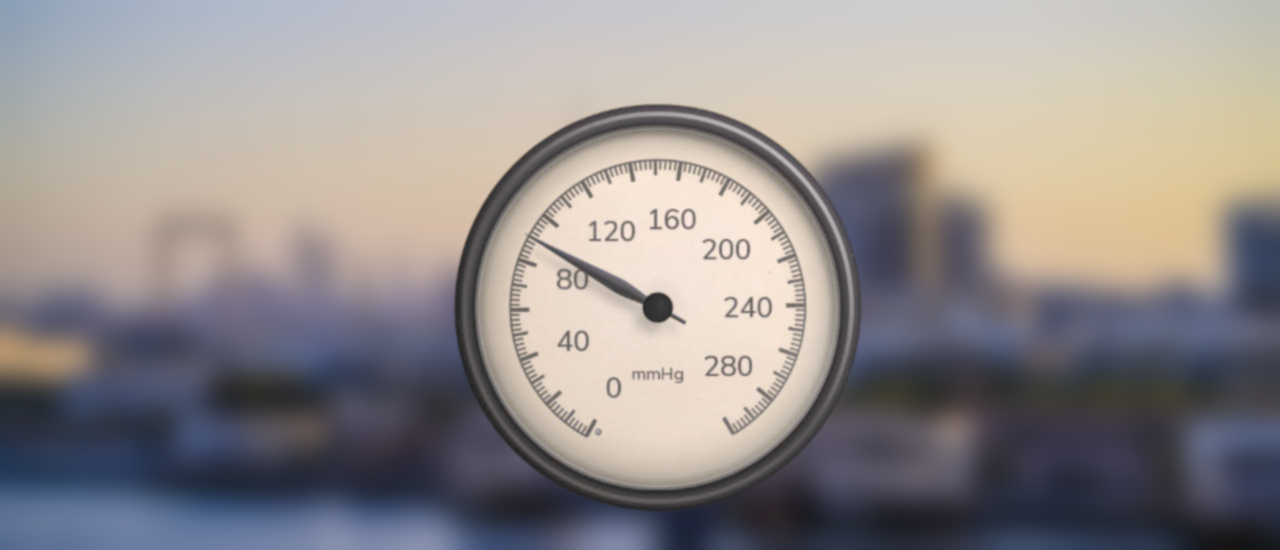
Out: 90 mmHg
